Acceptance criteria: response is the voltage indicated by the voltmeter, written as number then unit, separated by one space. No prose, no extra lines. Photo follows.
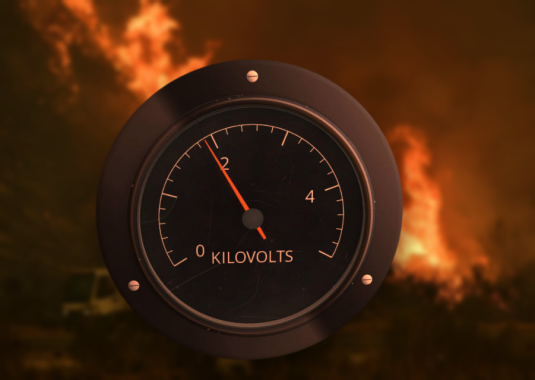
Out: 1.9 kV
